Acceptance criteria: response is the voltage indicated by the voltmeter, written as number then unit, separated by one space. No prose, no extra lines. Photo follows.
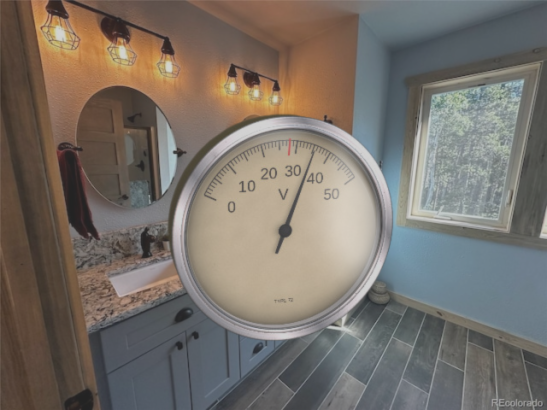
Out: 35 V
